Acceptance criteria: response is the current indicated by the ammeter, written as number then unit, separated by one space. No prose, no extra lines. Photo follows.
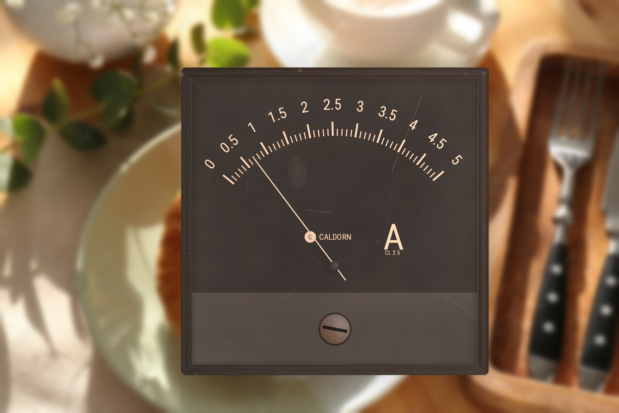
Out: 0.7 A
